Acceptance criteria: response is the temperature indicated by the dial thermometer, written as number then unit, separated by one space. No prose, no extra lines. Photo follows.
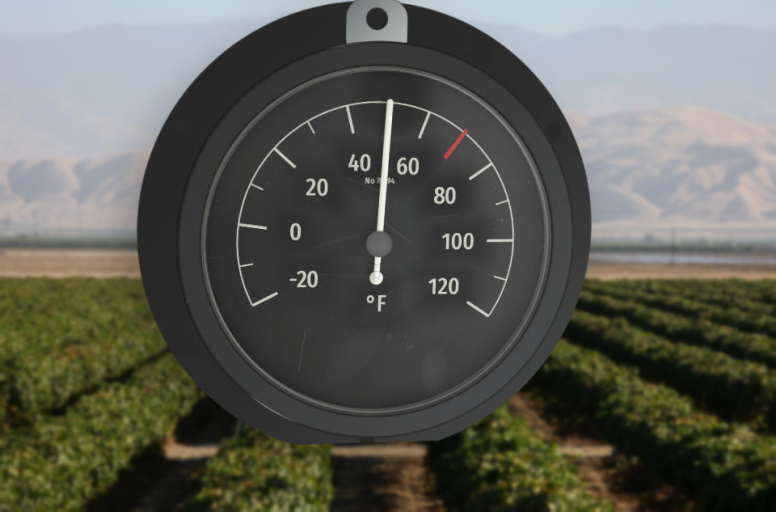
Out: 50 °F
